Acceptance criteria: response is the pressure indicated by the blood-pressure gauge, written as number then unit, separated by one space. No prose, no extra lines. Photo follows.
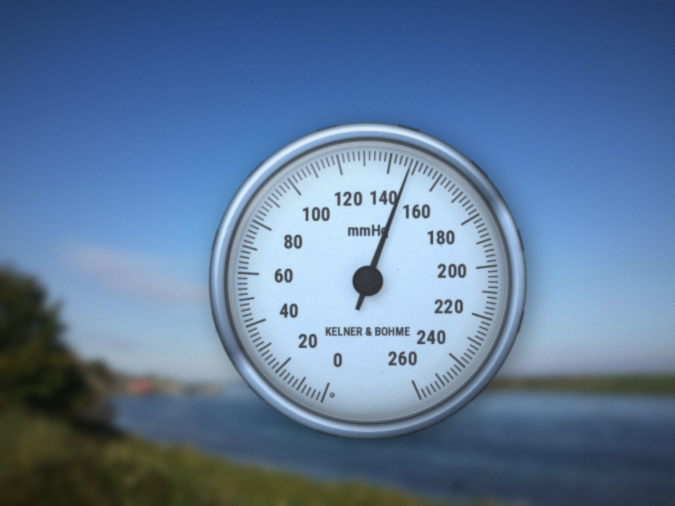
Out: 148 mmHg
